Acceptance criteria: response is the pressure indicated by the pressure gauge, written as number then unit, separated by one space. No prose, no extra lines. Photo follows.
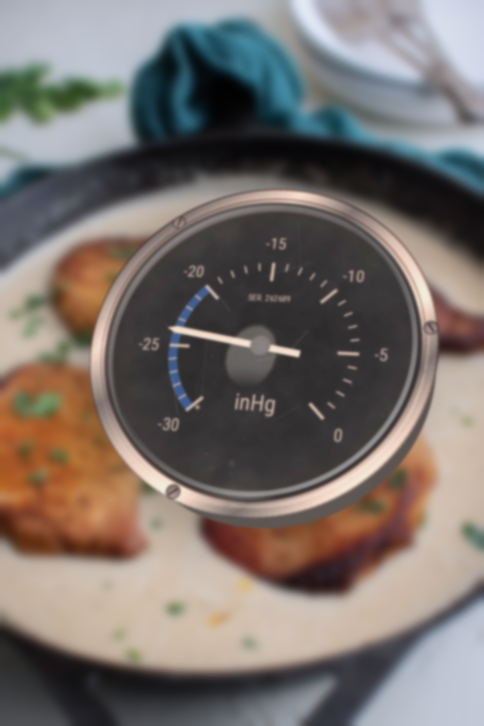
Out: -24 inHg
